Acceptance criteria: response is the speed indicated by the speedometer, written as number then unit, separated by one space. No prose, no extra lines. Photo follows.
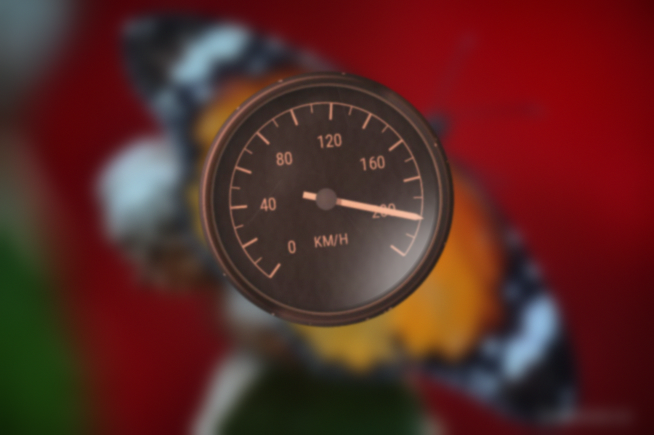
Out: 200 km/h
